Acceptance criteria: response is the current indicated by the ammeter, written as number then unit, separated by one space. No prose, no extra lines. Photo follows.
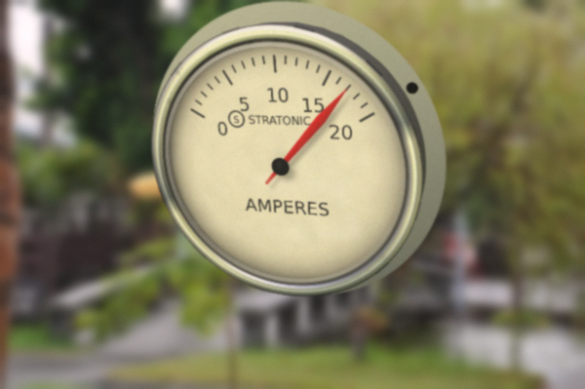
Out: 17 A
